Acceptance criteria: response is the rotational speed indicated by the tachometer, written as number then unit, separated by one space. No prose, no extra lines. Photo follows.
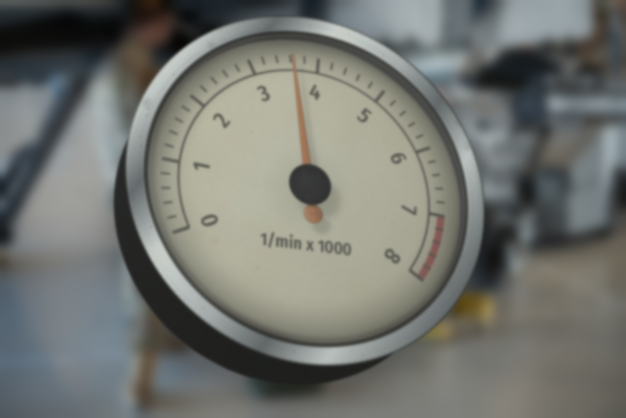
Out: 3600 rpm
